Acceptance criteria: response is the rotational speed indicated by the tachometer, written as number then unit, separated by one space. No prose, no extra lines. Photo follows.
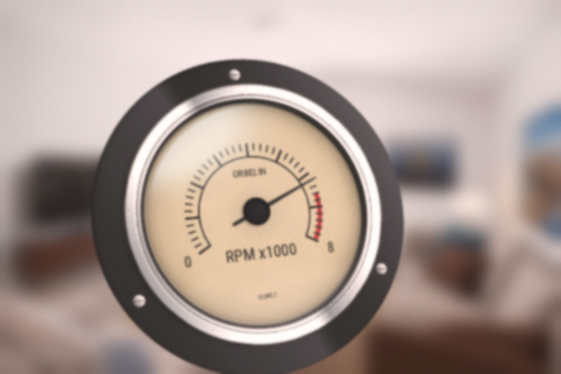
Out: 6200 rpm
